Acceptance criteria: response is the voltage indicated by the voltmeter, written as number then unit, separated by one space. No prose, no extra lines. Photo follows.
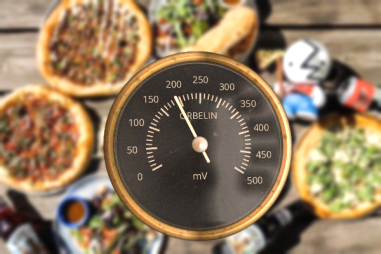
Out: 190 mV
